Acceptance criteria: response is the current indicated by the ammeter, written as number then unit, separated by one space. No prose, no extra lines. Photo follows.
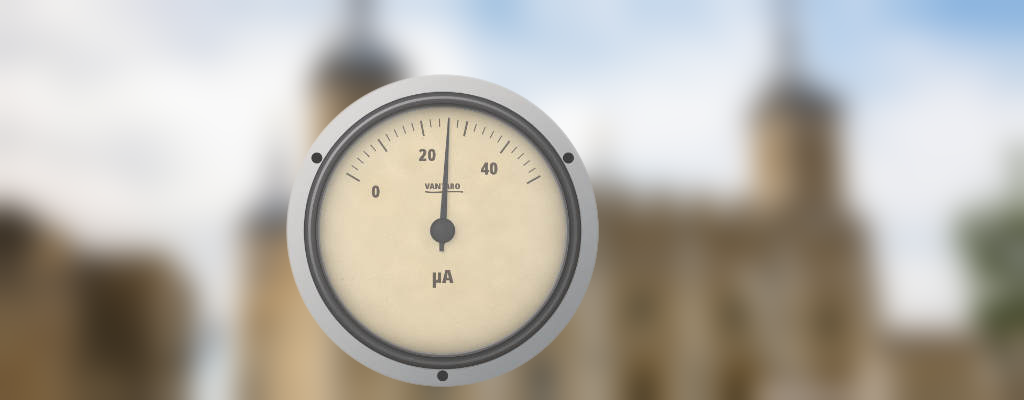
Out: 26 µA
